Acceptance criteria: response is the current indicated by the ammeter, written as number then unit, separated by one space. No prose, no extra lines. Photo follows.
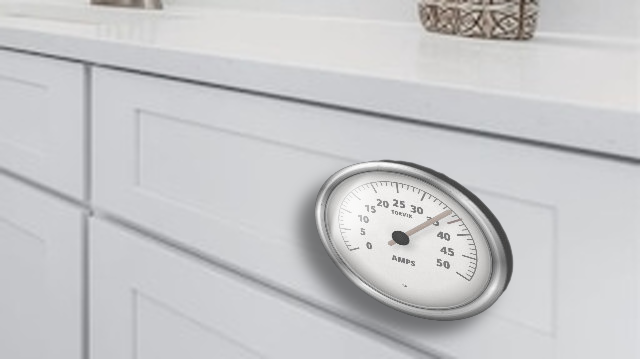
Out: 35 A
